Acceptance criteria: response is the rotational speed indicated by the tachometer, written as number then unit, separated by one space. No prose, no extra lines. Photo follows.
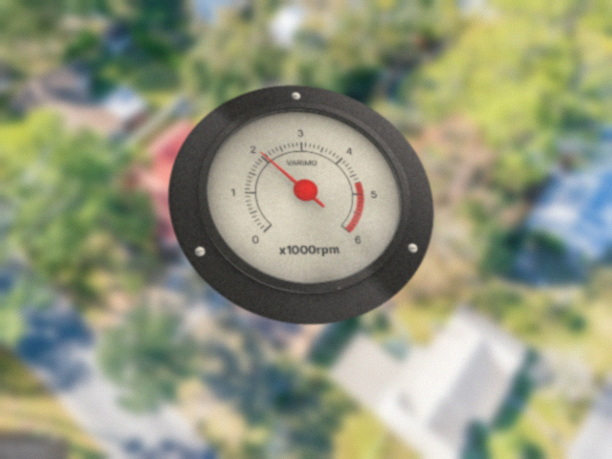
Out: 2000 rpm
